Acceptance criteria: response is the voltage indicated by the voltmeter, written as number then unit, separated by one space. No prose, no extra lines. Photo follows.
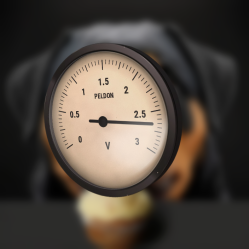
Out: 2.65 V
